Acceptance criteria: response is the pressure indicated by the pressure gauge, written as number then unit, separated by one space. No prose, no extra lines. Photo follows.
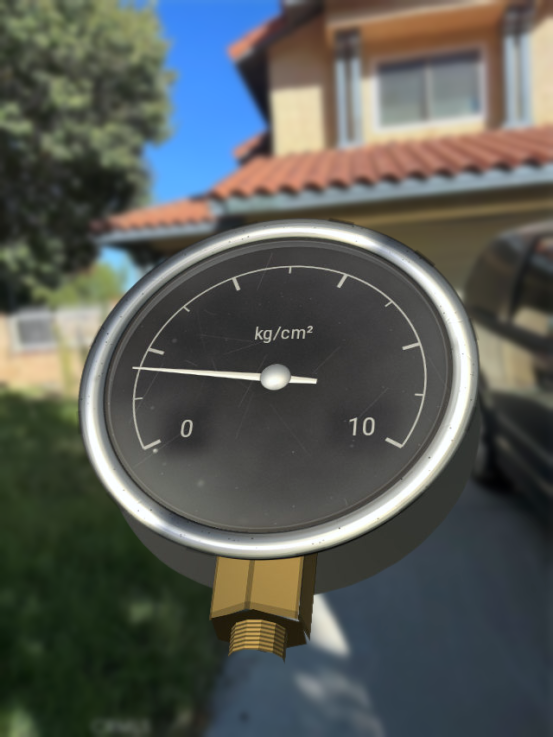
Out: 1.5 kg/cm²
